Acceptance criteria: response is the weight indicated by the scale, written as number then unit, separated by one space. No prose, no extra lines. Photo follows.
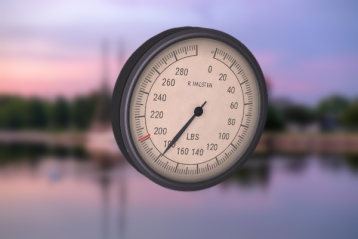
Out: 180 lb
